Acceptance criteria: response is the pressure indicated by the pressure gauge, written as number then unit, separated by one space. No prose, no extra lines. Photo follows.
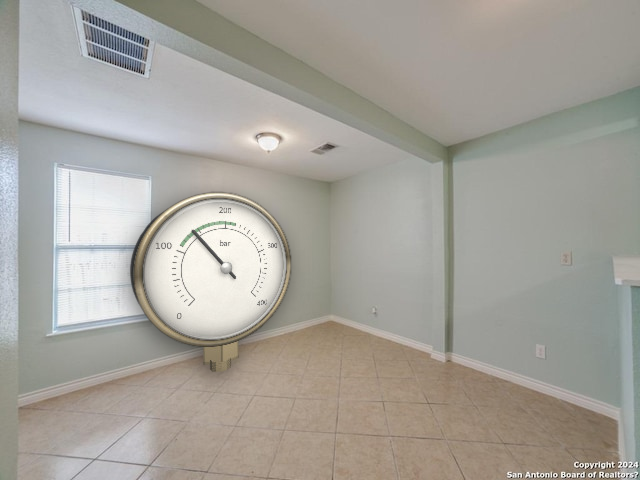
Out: 140 bar
